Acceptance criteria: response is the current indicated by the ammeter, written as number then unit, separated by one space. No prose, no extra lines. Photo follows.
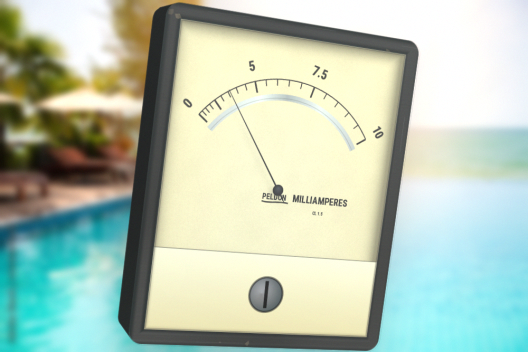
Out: 3.5 mA
